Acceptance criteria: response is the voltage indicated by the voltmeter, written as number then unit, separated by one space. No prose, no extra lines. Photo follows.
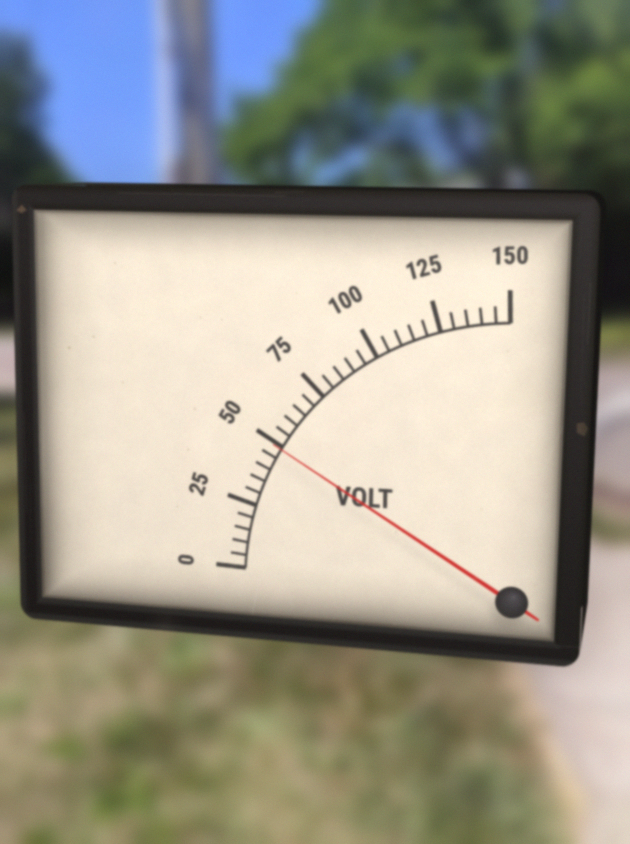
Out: 50 V
